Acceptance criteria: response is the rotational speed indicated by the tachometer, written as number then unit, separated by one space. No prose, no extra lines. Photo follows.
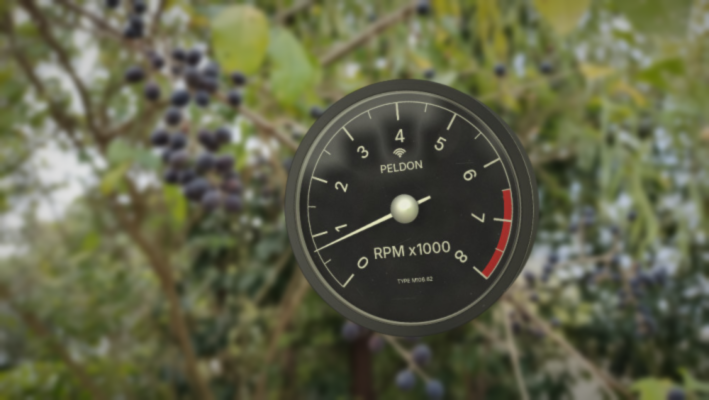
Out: 750 rpm
